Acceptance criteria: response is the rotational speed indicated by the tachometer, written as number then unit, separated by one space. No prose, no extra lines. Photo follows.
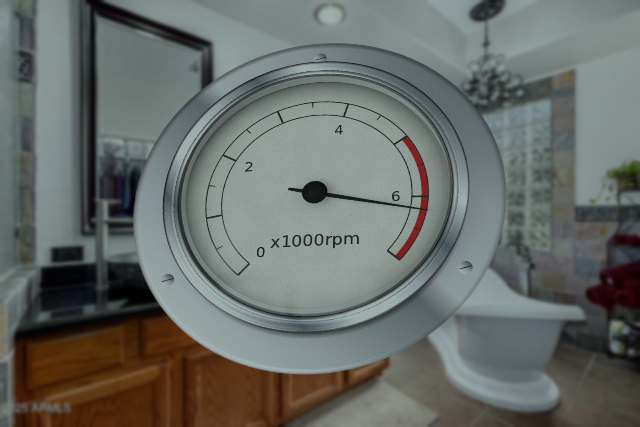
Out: 6250 rpm
